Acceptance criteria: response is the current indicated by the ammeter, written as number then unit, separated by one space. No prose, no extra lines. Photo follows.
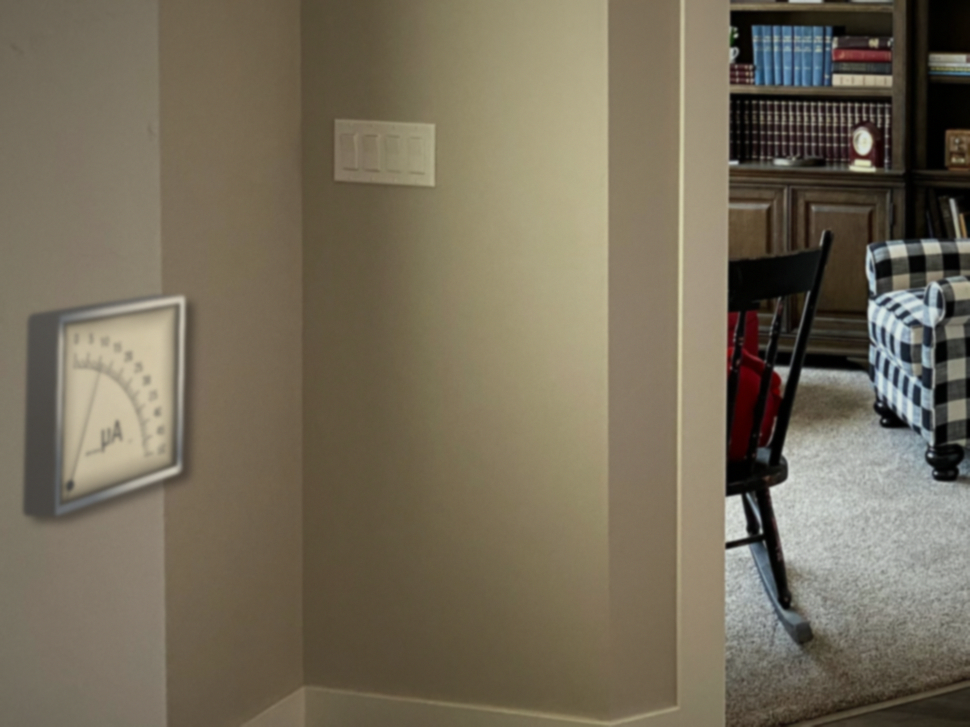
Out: 10 µA
